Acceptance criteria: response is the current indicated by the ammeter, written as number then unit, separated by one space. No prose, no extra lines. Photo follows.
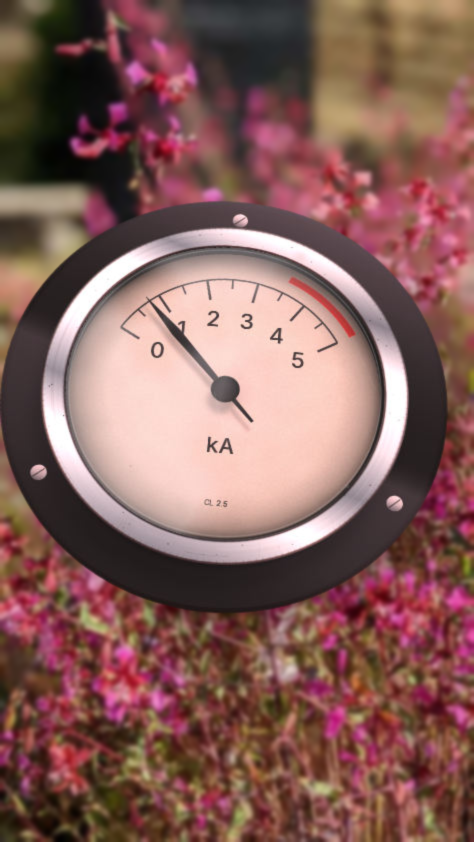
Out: 0.75 kA
